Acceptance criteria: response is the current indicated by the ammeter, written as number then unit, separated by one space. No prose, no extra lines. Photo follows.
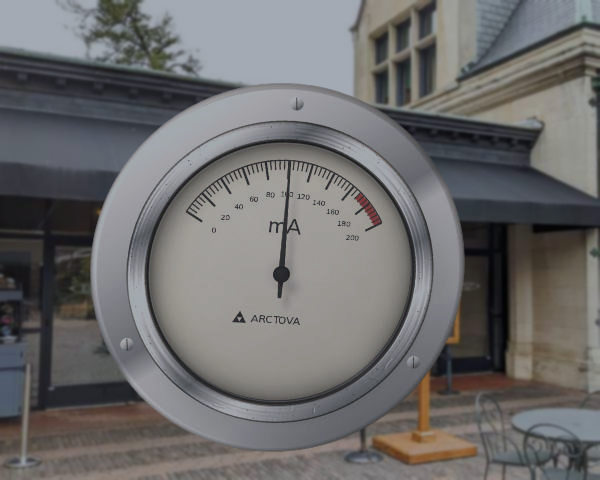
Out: 100 mA
